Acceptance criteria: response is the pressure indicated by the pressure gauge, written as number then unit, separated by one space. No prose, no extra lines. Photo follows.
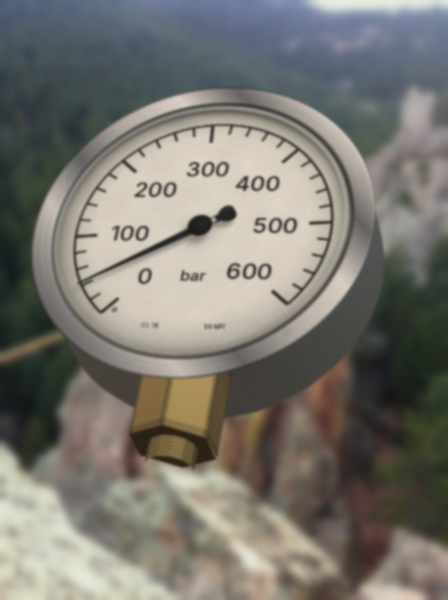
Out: 40 bar
